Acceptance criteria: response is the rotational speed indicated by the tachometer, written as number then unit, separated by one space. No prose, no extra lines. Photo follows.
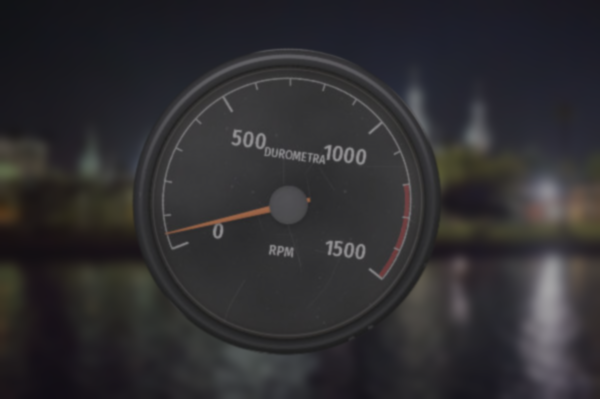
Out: 50 rpm
